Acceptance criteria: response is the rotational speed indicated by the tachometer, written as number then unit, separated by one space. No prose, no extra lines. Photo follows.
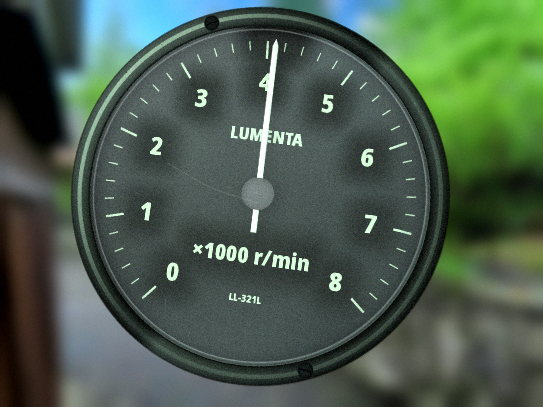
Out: 4100 rpm
